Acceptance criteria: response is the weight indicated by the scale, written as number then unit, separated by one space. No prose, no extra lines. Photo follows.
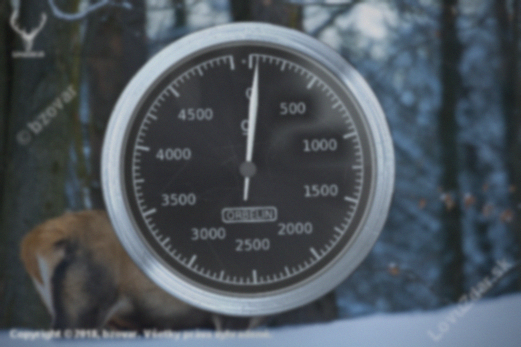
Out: 50 g
